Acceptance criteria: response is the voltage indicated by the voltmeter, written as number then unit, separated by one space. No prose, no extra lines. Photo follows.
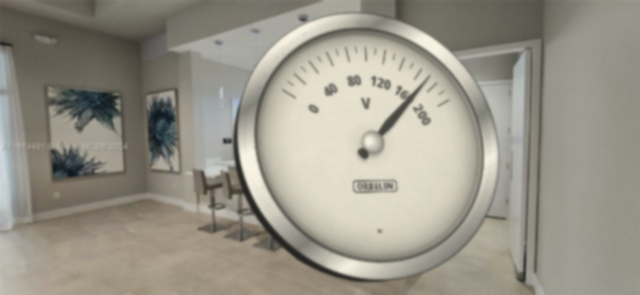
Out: 170 V
